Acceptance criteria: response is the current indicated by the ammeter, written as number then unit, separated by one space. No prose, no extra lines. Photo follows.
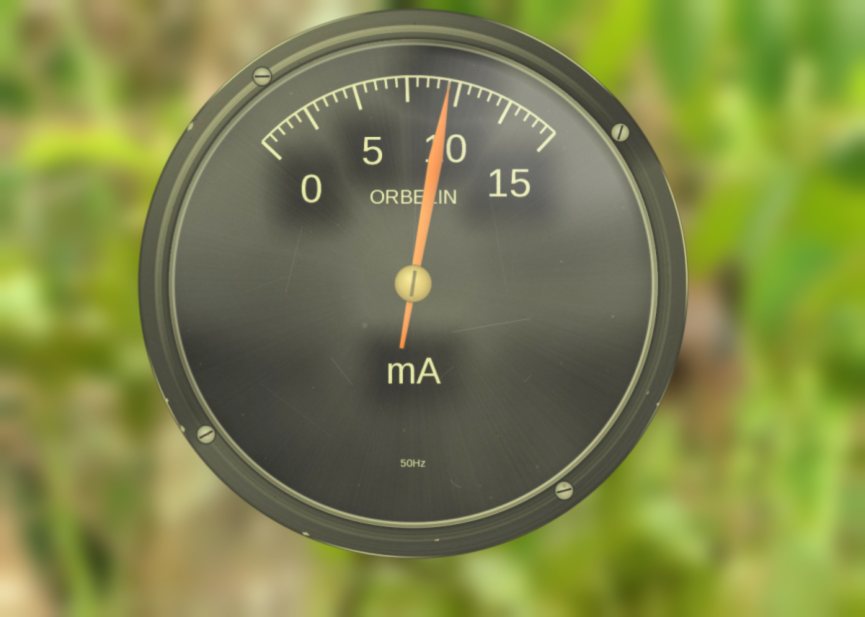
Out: 9.5 mA
